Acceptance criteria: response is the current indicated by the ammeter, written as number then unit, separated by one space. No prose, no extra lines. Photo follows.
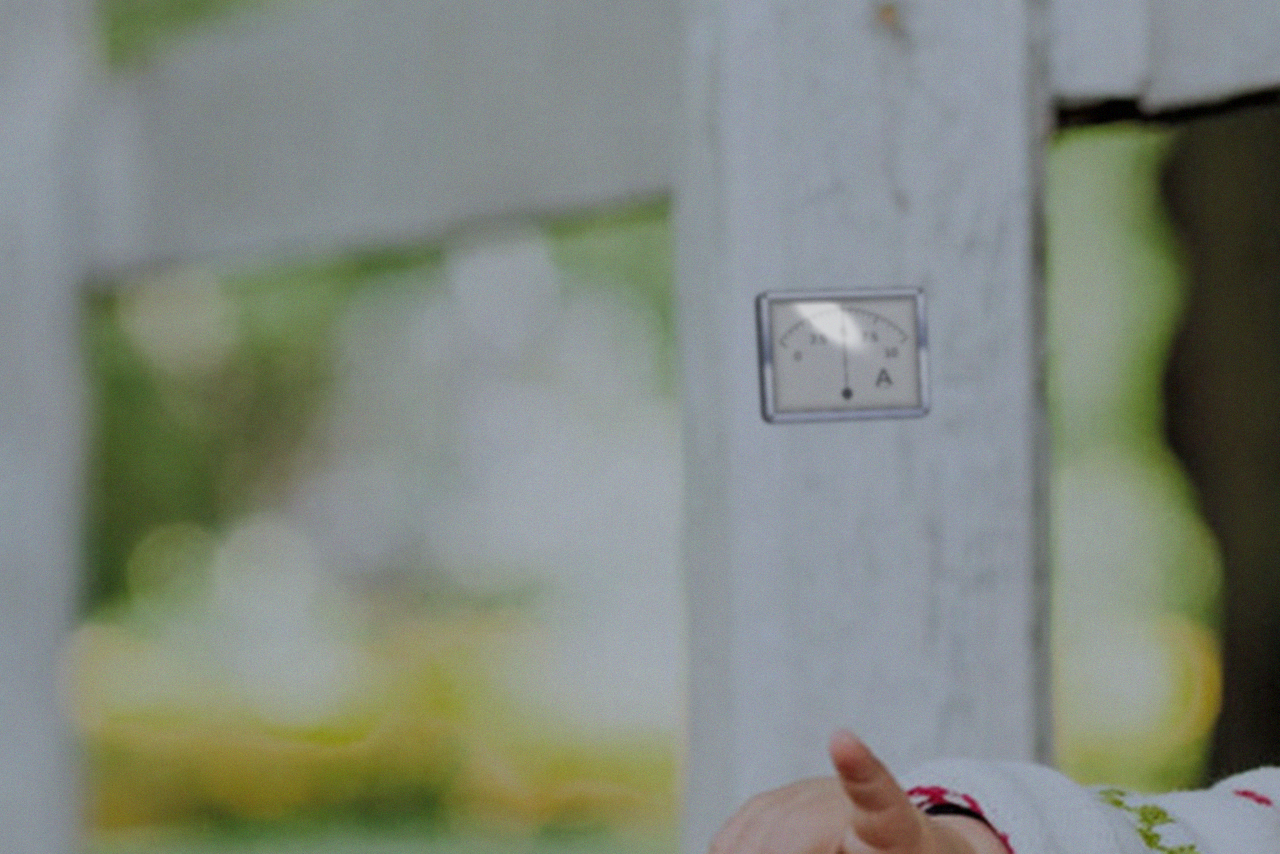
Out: 5 A
